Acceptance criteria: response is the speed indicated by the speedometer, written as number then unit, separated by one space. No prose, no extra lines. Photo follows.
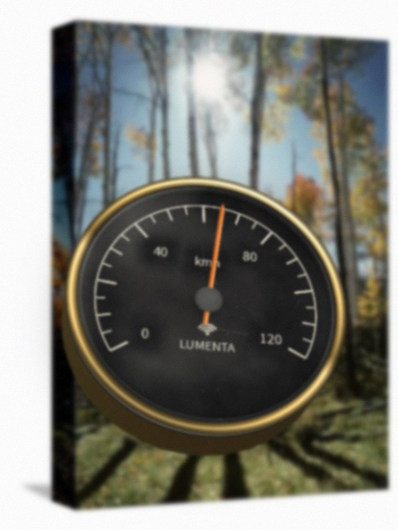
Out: 65 km/h
